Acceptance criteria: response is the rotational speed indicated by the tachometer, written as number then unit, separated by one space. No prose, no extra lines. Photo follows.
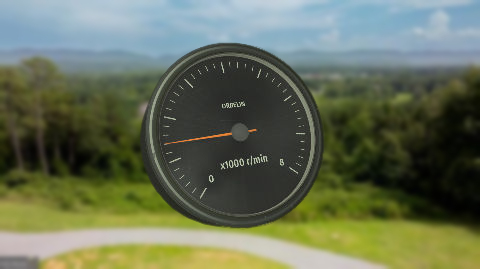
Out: 1400 rpm
